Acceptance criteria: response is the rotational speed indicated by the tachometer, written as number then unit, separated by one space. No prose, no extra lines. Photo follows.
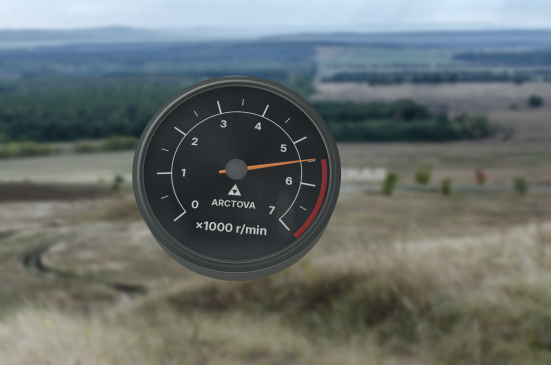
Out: 5500 rpm
